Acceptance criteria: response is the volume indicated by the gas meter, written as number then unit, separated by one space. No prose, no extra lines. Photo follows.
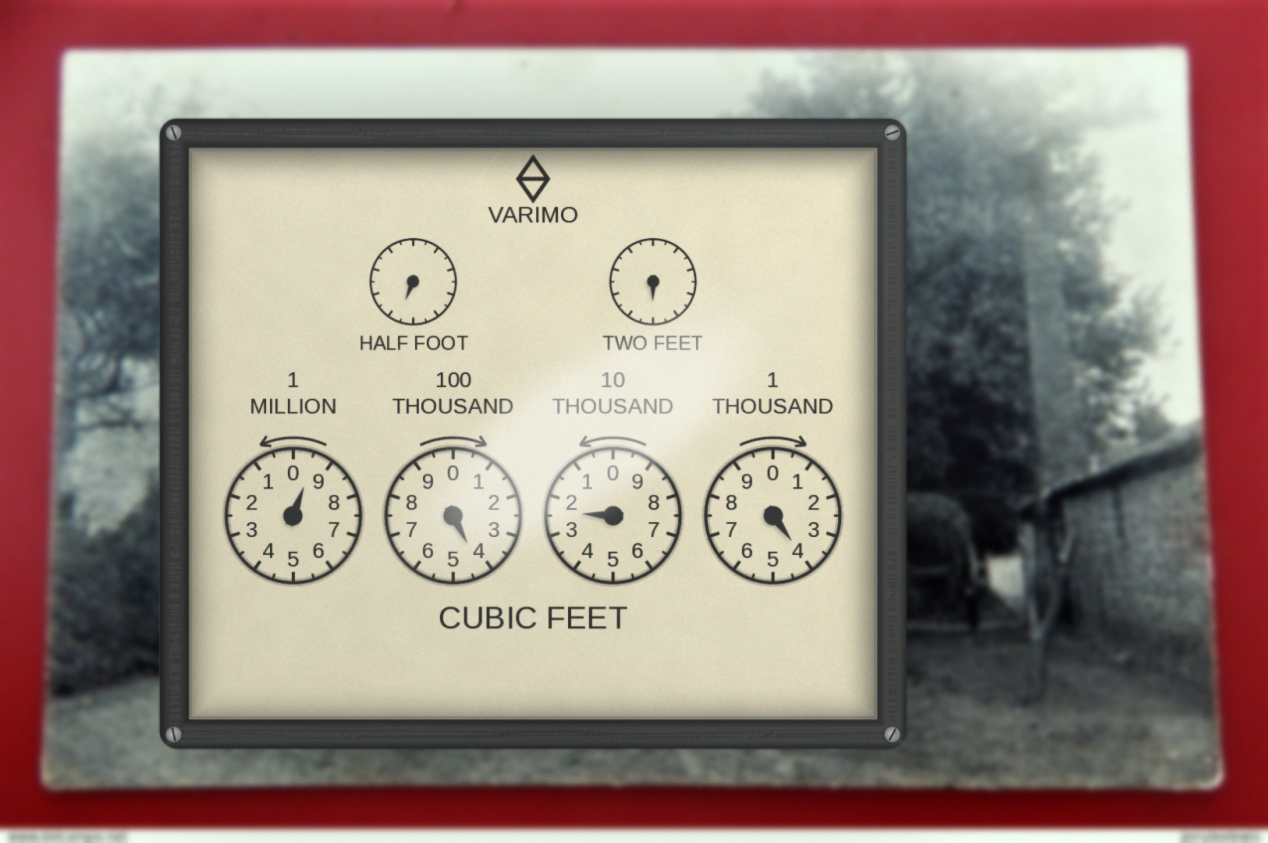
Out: 942400 ft³
